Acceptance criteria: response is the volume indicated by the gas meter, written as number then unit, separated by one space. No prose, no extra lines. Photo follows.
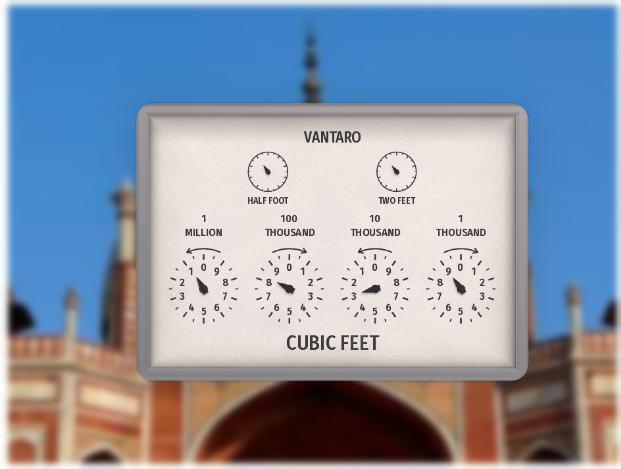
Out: 82900 ft³
